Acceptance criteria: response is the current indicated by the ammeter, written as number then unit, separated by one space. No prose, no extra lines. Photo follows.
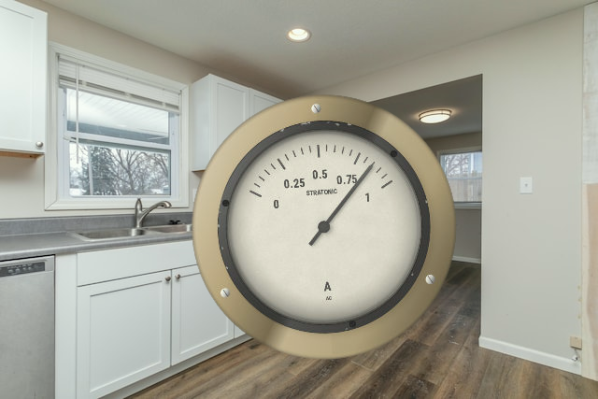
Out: 0.85 A
